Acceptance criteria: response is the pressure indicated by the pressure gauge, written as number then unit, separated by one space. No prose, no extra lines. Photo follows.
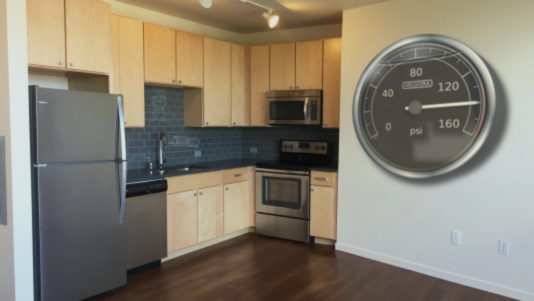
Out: 140 psi
